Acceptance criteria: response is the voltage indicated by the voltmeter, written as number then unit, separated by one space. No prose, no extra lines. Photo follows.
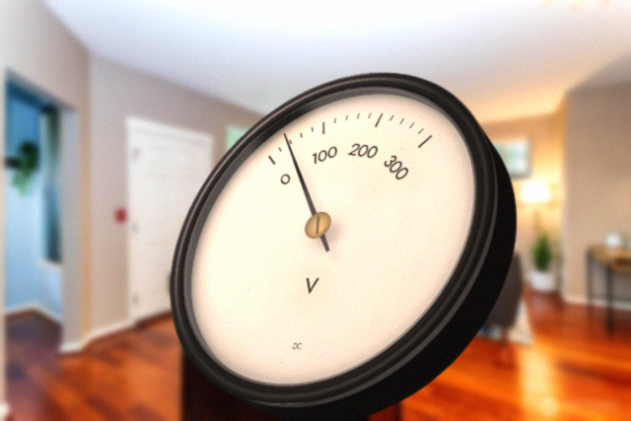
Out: 40 V
